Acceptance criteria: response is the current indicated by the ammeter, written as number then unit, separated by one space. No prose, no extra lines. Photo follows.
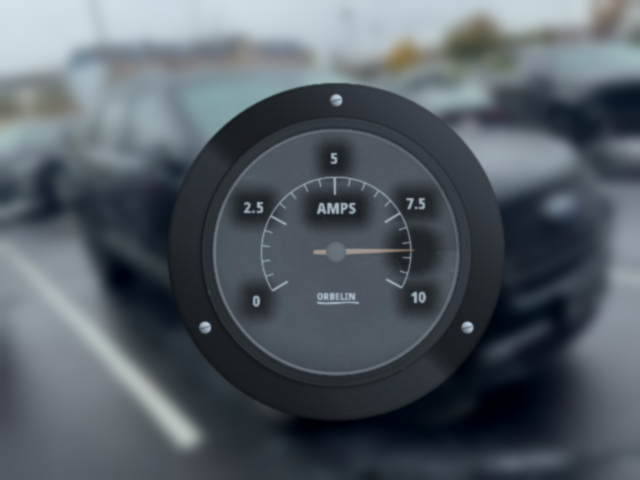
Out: 8.75 A
